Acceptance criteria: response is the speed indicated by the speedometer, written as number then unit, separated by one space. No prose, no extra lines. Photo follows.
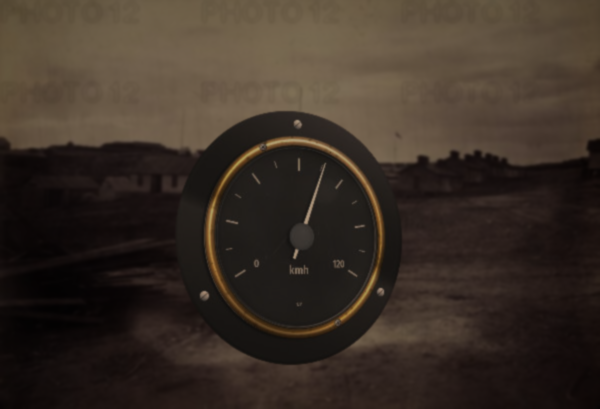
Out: 70 km/h
